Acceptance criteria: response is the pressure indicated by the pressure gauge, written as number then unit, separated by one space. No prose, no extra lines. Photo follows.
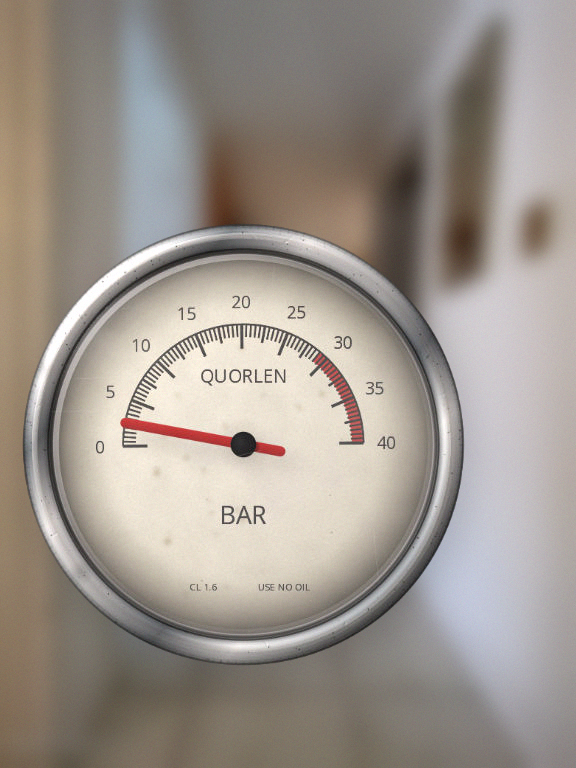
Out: 2.5 bar
